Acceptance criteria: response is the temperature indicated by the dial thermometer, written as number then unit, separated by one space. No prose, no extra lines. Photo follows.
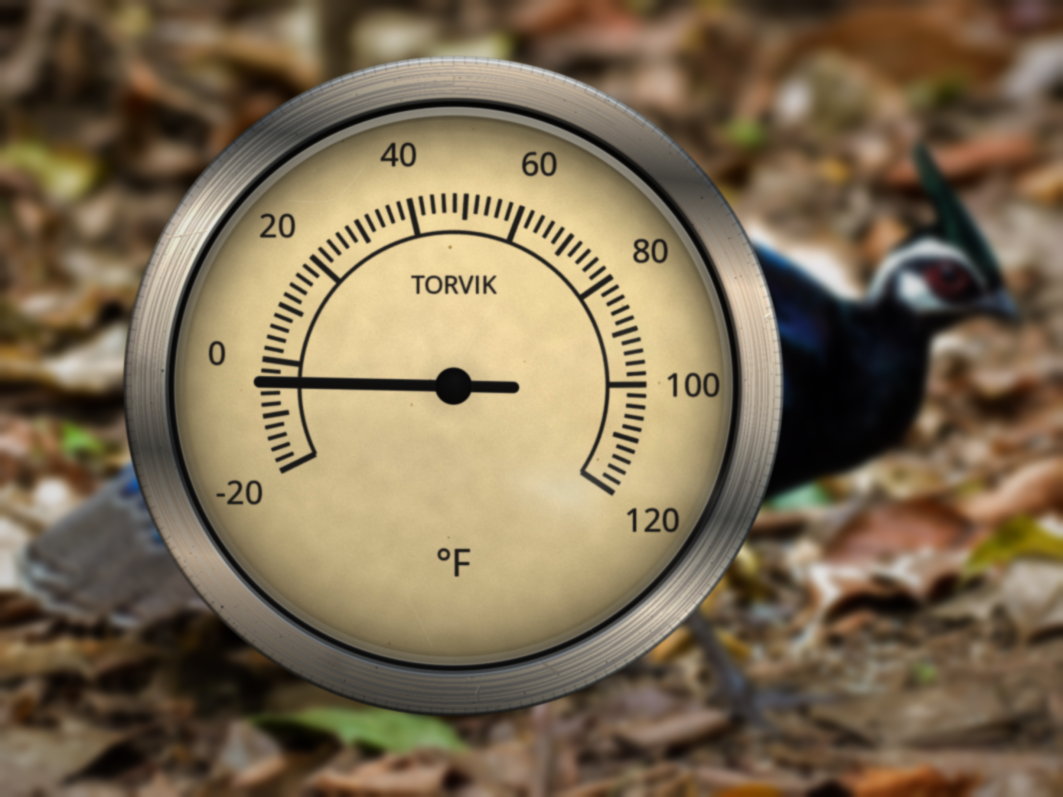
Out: -4 °F
